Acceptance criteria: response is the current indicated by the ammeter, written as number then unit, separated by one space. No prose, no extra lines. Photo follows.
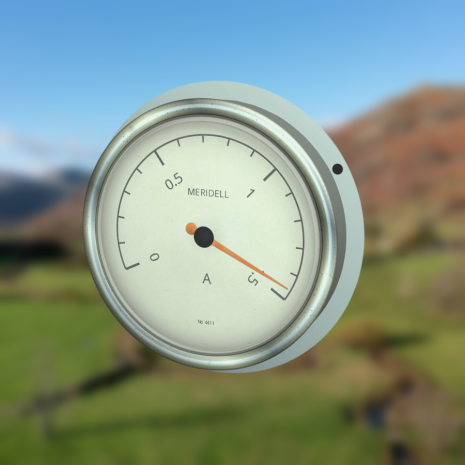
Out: 1.45 A
